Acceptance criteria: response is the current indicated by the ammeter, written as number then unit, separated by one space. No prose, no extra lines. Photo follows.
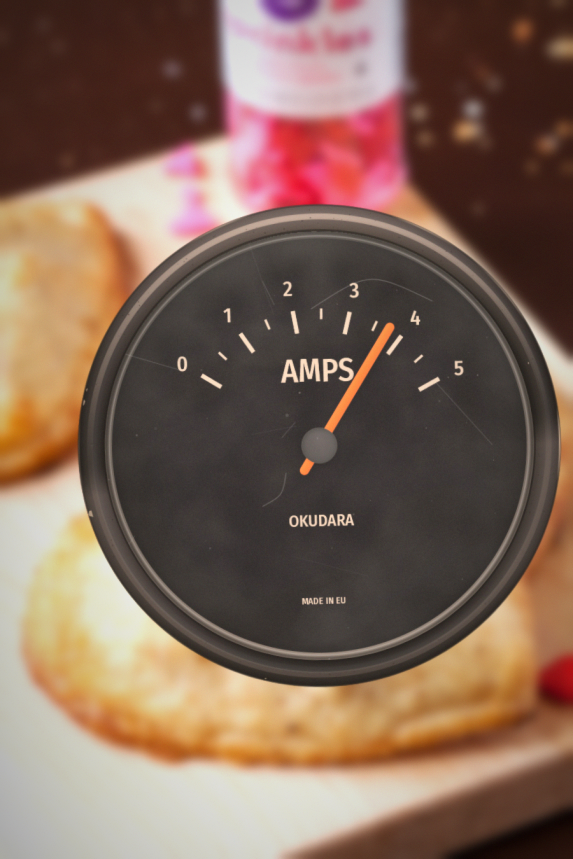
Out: 3.75 A
